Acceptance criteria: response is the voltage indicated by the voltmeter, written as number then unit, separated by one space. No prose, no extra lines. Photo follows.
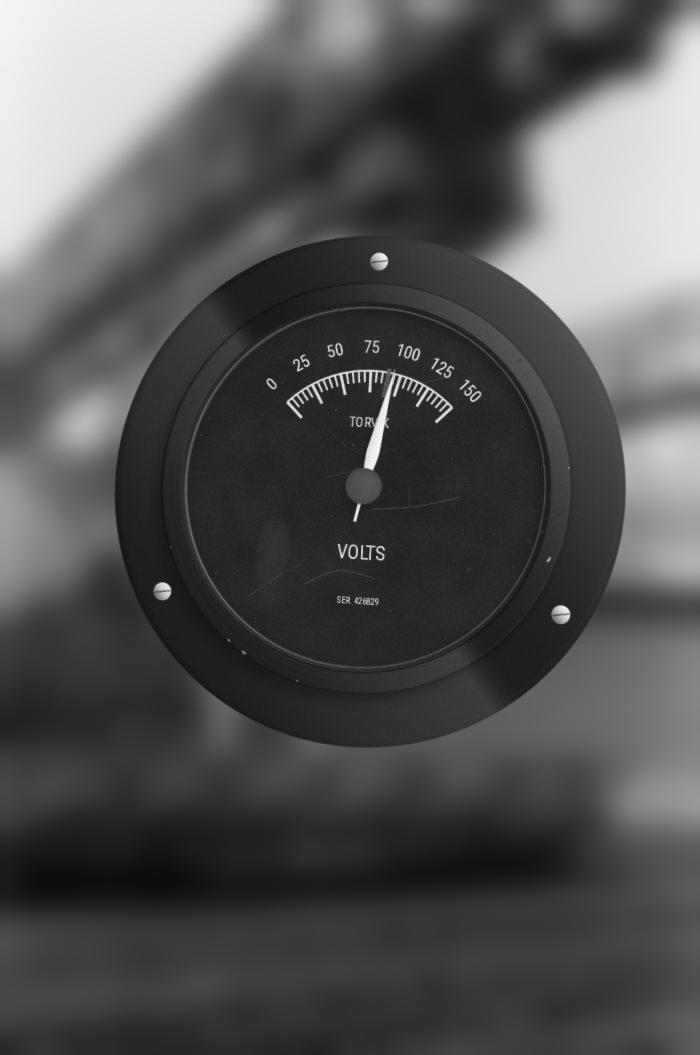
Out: 95 V
